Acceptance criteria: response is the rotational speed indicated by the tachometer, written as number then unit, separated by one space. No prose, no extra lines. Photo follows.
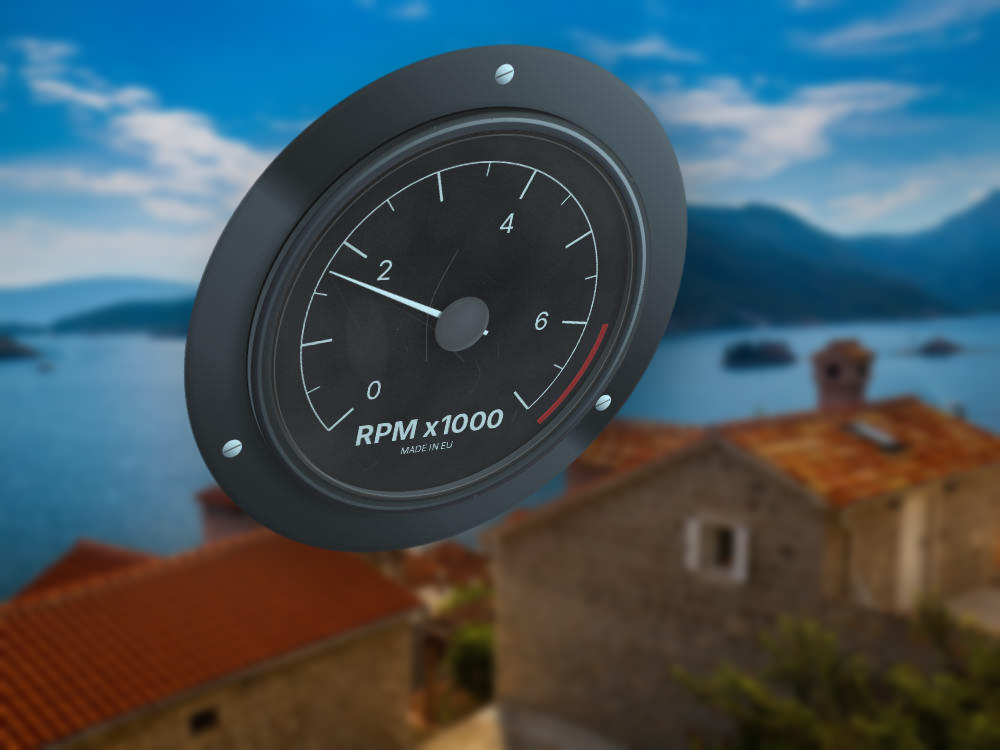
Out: 1750 rpm
